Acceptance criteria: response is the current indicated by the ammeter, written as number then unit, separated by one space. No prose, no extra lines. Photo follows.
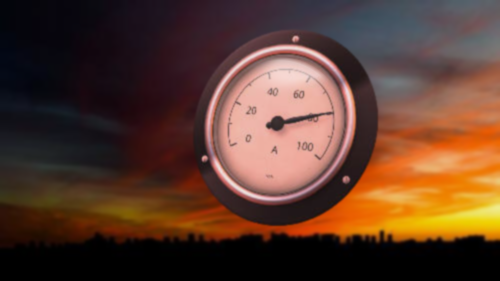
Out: 80 A
